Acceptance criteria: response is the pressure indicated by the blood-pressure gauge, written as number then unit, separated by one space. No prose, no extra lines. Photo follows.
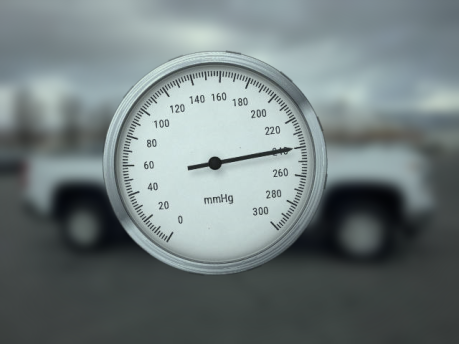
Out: 240 mmHg
